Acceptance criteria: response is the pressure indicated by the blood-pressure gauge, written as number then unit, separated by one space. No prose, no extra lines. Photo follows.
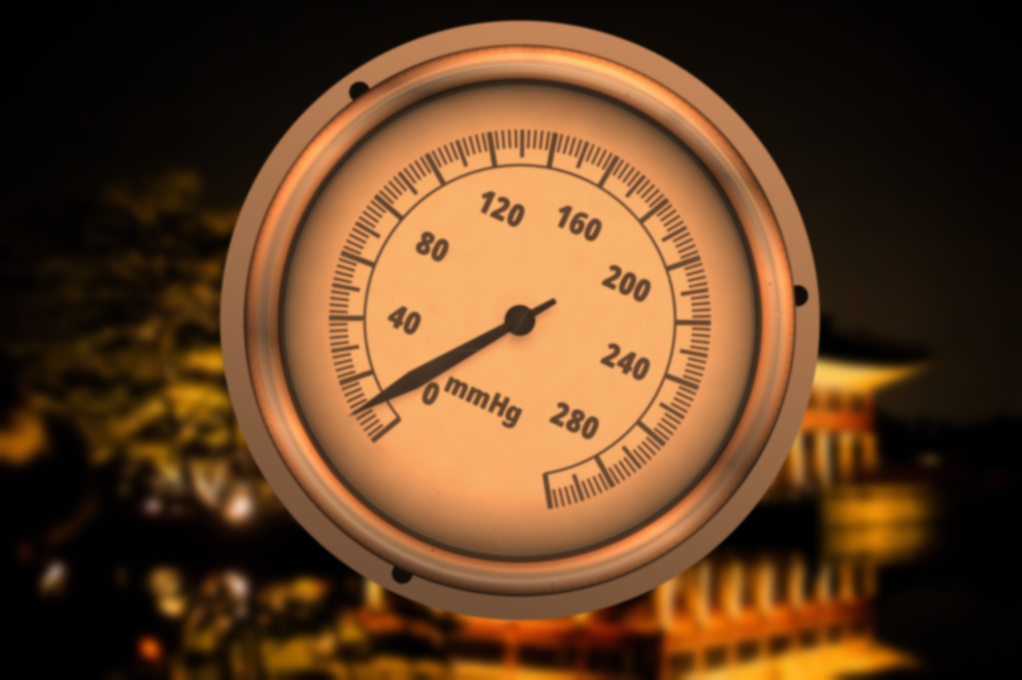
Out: 10 mmHg
